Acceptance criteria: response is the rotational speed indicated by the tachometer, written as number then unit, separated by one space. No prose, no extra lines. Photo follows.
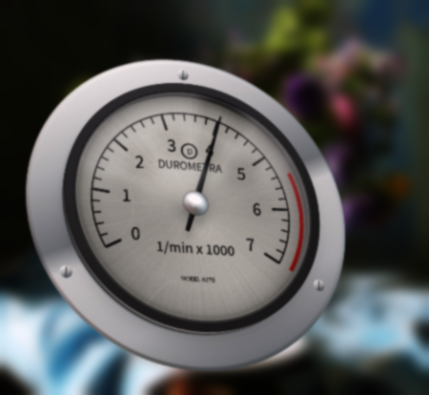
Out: 4000 rpm
